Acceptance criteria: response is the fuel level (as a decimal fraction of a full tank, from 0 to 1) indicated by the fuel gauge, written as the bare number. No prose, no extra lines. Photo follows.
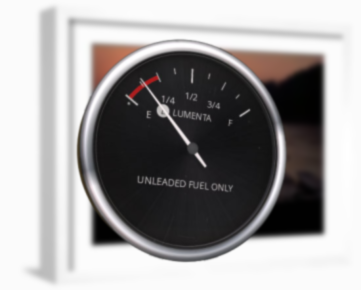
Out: 0.125
